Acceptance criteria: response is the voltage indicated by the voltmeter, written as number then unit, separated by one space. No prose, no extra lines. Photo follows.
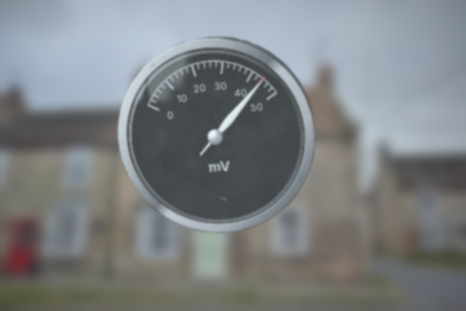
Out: 44 mV
